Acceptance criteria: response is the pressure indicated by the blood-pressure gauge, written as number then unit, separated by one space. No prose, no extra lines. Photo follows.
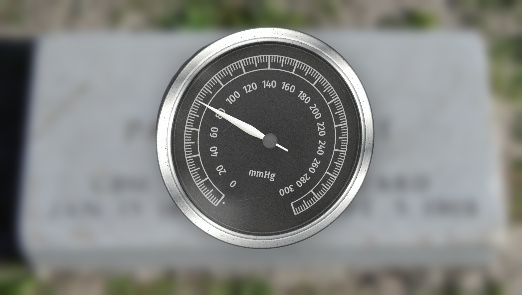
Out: 80 mmHg
